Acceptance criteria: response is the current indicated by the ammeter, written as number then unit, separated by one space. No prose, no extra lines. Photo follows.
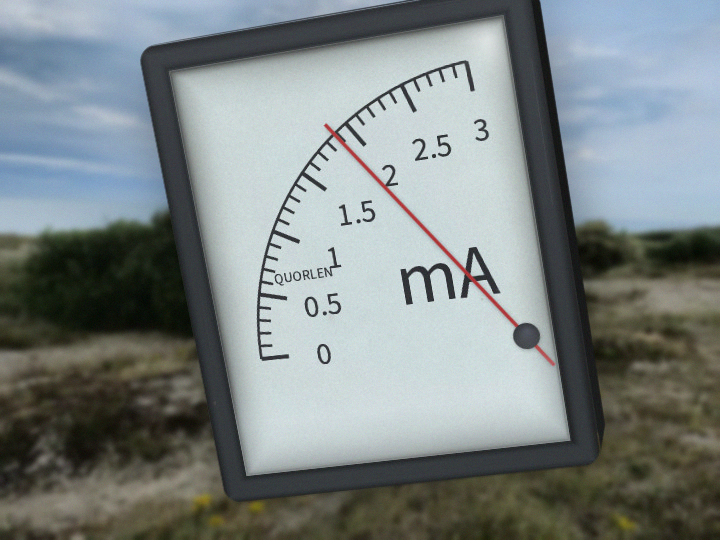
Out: 1.9 mA
